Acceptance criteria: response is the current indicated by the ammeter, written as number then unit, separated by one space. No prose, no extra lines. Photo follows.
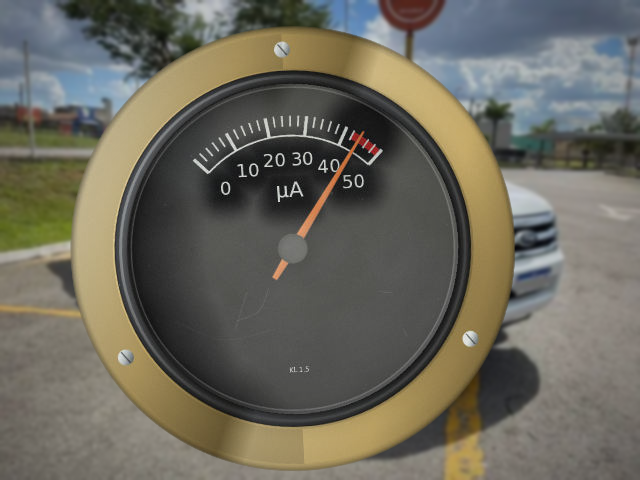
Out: 44 µA
